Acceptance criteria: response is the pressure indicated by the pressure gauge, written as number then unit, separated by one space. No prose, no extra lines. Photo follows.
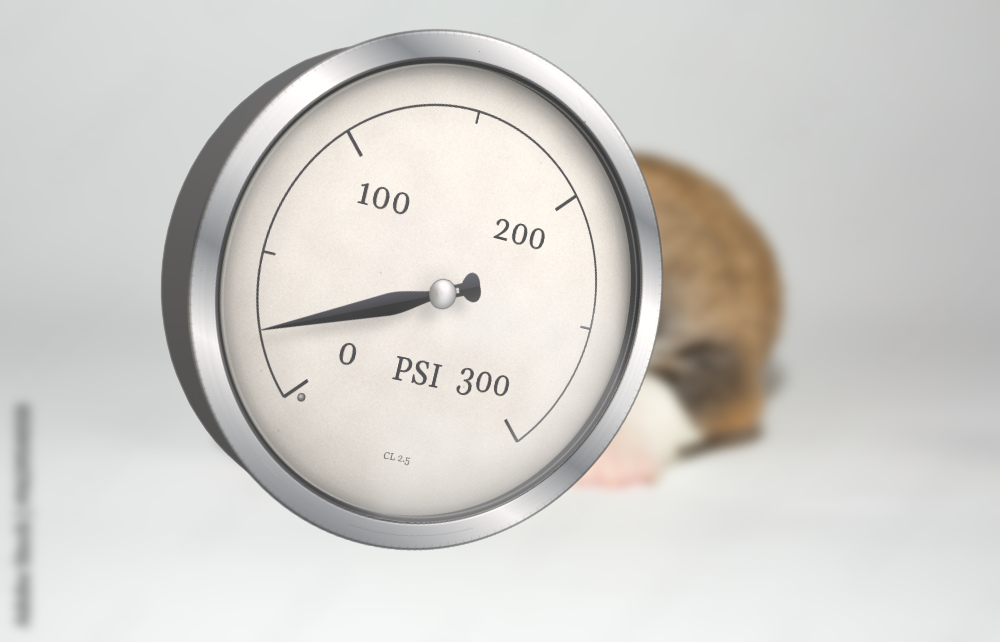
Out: 25 psi
